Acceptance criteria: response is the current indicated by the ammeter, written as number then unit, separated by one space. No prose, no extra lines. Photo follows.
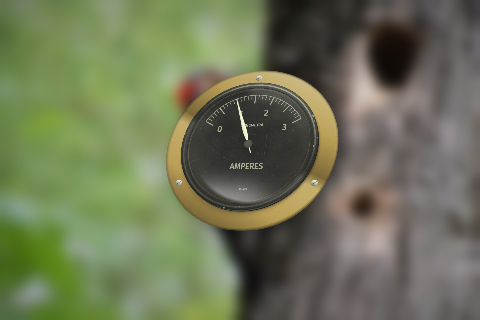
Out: 1 A
